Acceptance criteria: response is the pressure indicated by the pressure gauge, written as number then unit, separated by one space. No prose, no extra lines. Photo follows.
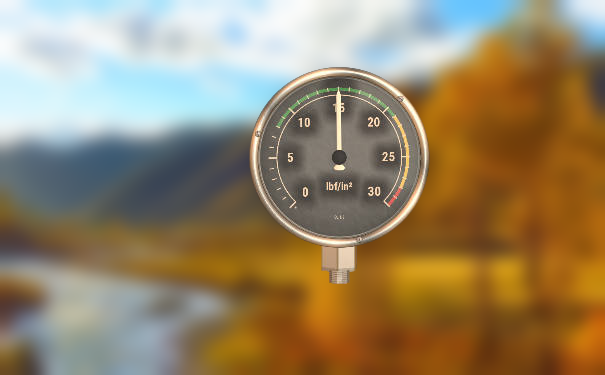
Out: 15 psi
